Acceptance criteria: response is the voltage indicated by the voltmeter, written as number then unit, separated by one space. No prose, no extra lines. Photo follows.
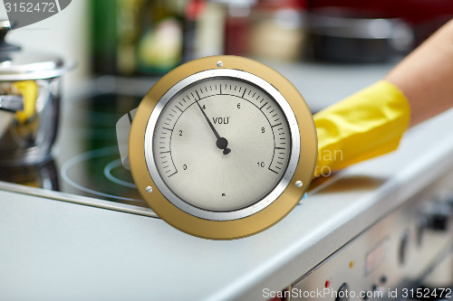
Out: 3.8 V
